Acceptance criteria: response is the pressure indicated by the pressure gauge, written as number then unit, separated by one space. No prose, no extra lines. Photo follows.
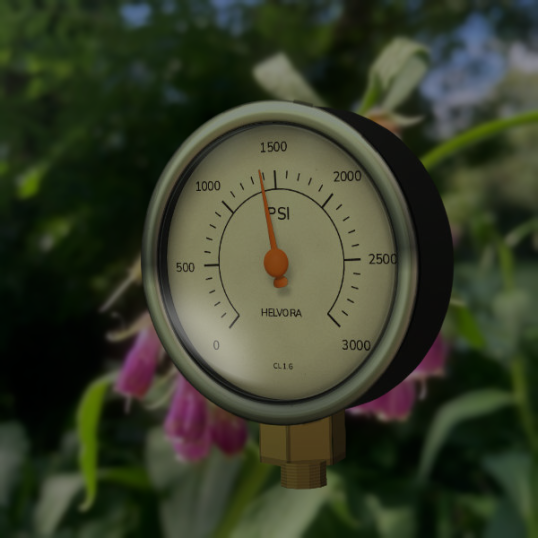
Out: 1400 psi
